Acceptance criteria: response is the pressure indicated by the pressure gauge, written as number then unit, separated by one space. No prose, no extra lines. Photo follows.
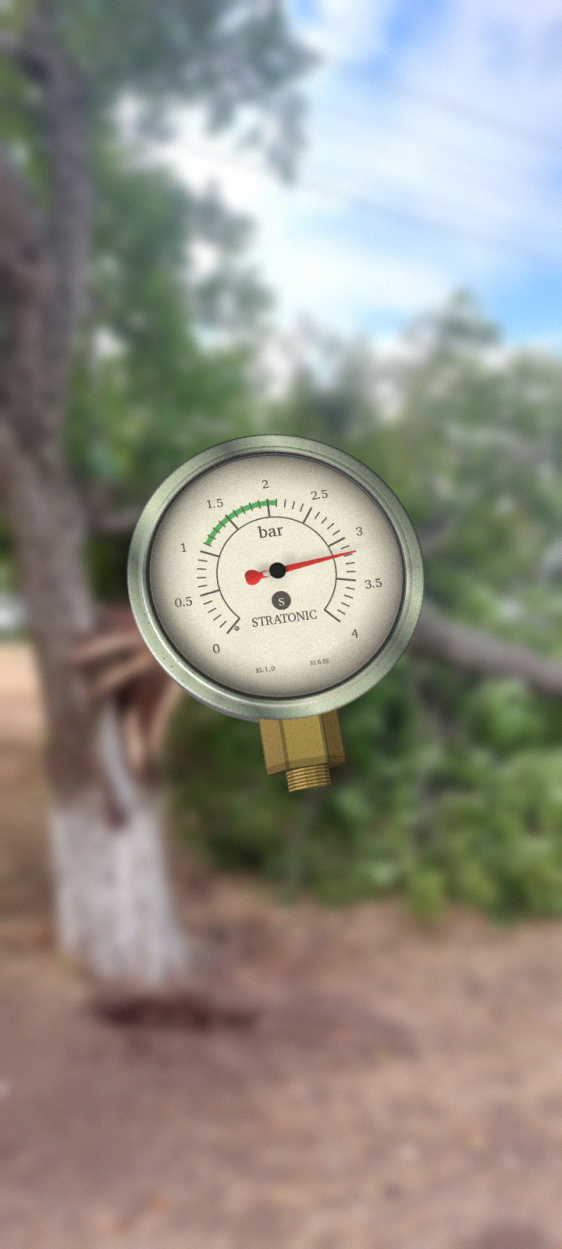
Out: 3.2 bar
